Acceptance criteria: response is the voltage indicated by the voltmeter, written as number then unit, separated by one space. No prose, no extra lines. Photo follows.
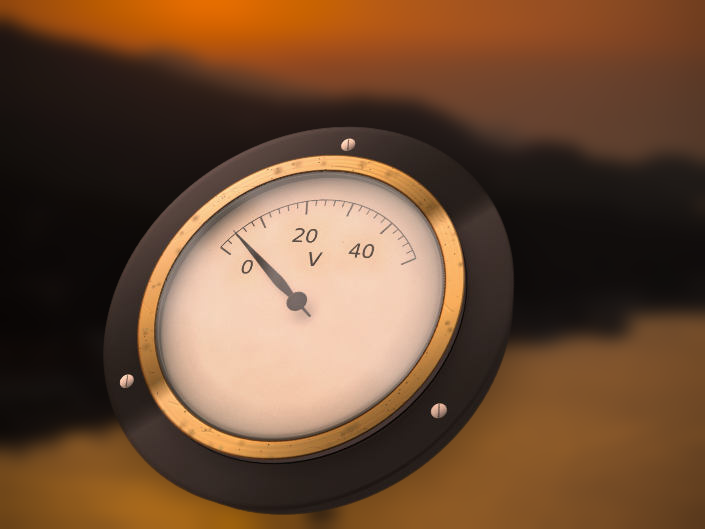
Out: 4 V
